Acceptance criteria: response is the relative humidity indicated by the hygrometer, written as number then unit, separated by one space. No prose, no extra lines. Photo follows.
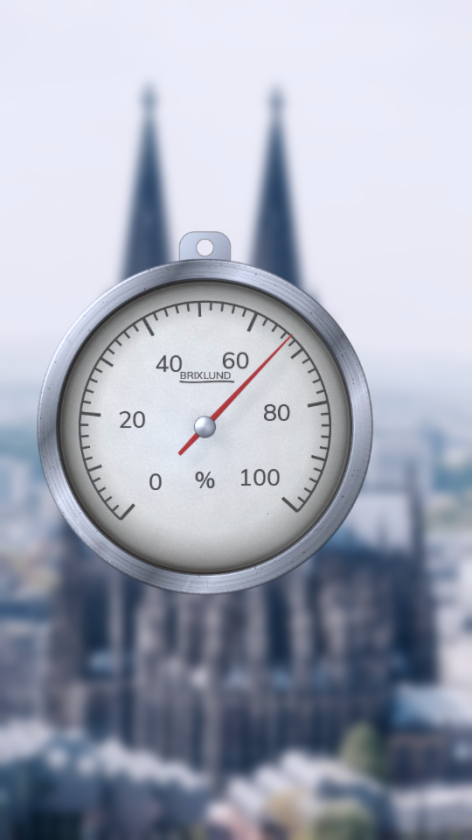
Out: 67 %
